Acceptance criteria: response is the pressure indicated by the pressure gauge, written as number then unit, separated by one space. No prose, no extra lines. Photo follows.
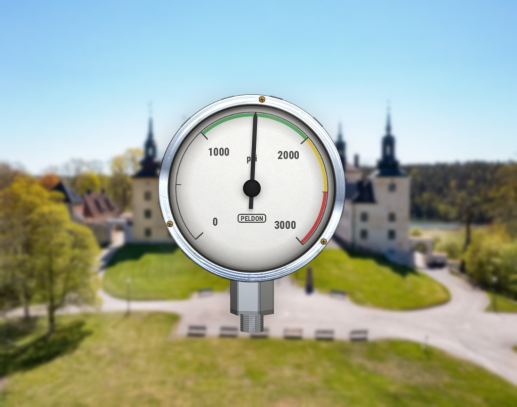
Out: 1500 psi
